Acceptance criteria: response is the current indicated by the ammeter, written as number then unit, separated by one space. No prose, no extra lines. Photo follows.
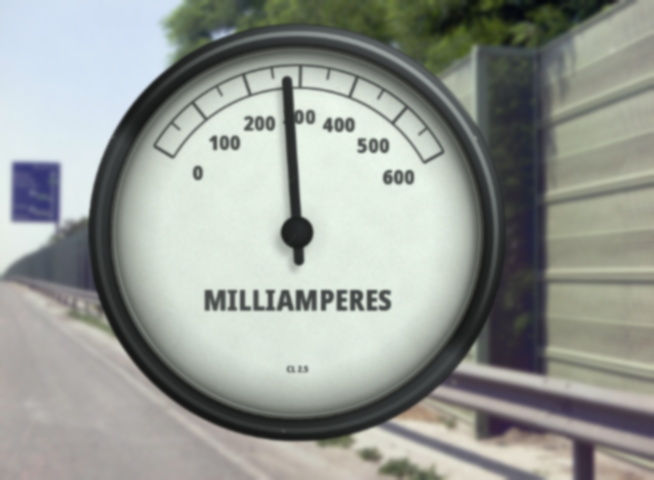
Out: 275 mA
